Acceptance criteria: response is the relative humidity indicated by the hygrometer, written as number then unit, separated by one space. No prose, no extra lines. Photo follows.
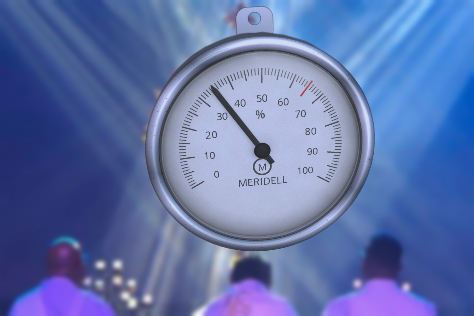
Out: 35 %
